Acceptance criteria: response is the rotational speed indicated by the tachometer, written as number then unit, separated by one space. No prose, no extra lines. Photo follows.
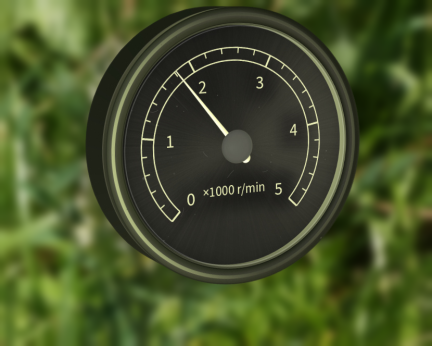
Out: 1800 rpm
